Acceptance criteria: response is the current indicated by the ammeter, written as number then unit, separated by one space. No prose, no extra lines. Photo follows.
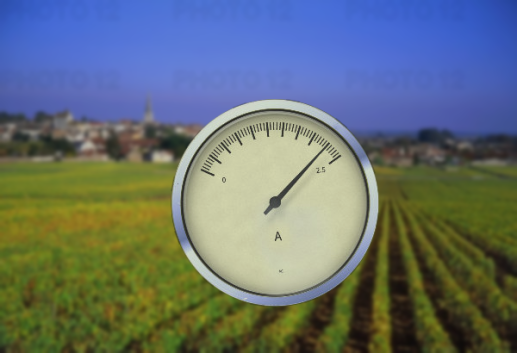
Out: 2.25 A
